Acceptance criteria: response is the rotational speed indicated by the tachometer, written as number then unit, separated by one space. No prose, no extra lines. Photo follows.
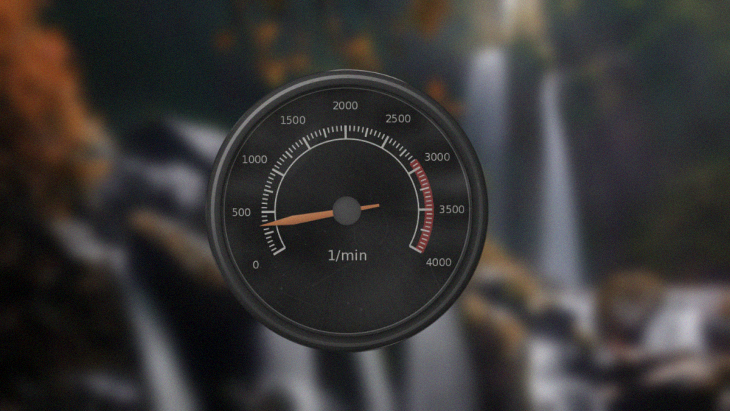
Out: 350 rpm
